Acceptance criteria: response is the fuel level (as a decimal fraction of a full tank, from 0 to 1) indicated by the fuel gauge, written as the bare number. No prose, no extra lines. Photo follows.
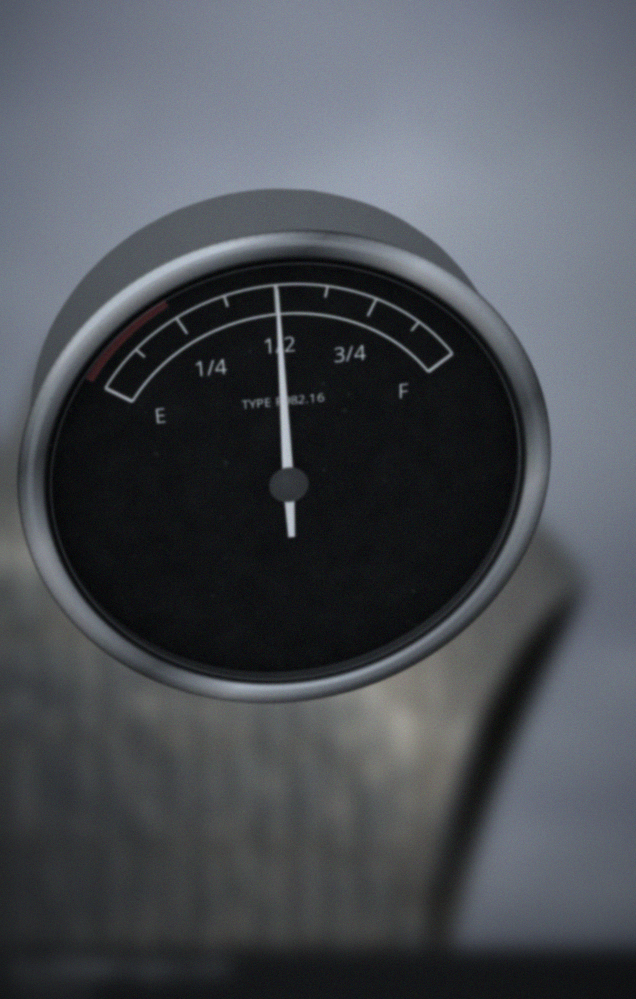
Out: 0.5
